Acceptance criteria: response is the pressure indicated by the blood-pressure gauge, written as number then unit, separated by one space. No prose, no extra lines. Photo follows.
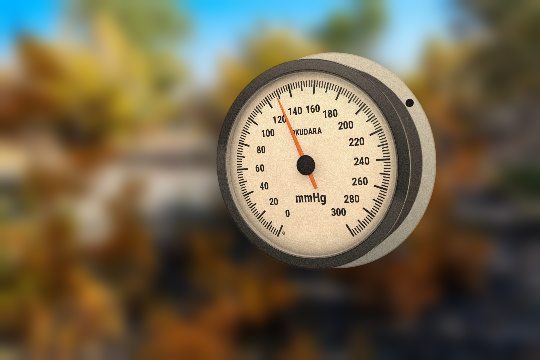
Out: 130 mmHg
